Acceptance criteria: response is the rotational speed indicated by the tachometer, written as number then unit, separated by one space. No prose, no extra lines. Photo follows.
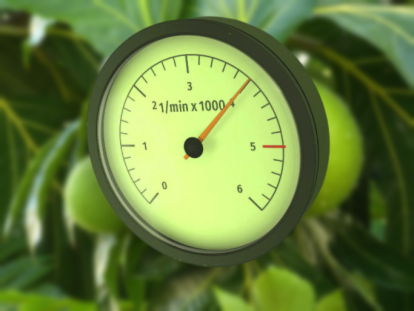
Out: 4000 rpm
